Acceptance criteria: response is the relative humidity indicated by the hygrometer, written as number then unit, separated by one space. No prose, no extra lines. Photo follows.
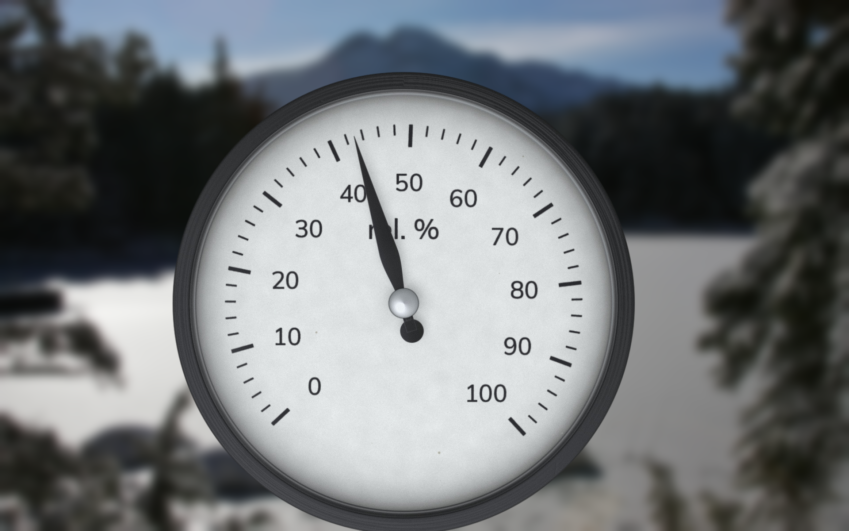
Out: 43 %
